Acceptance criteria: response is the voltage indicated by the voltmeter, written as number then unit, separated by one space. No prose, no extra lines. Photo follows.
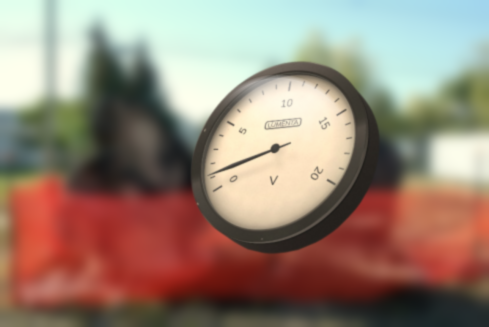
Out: 1 V
